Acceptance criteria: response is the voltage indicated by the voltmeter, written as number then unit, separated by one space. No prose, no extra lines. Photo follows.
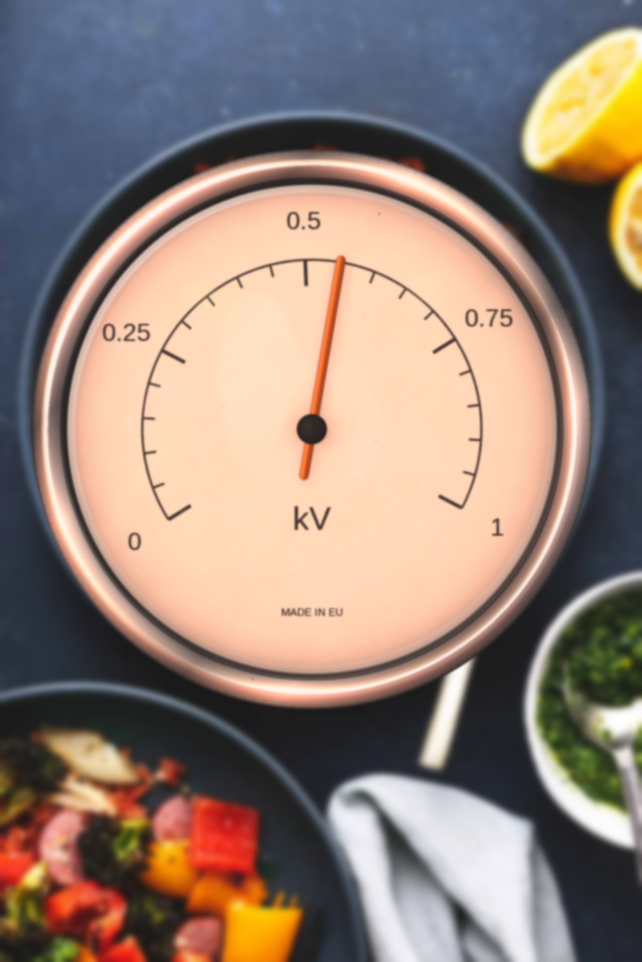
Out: 0.55 kV
